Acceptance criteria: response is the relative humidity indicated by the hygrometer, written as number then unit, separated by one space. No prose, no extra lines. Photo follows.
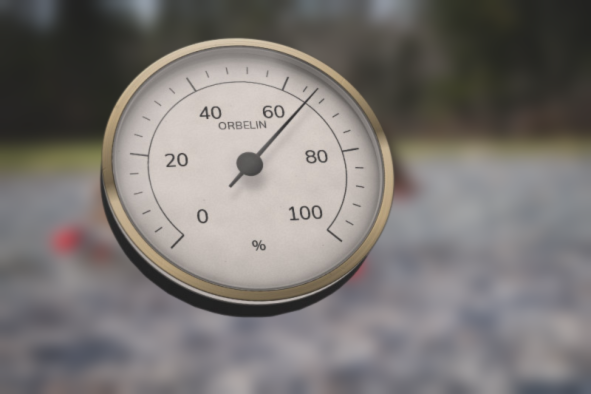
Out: 66 %
